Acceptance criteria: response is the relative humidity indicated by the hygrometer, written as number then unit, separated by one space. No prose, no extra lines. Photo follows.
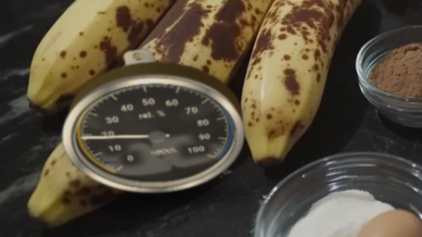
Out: 20 %
